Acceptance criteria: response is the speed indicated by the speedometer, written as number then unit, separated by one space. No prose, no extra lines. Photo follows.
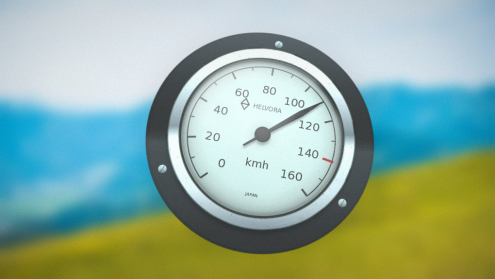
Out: 110 km/h
